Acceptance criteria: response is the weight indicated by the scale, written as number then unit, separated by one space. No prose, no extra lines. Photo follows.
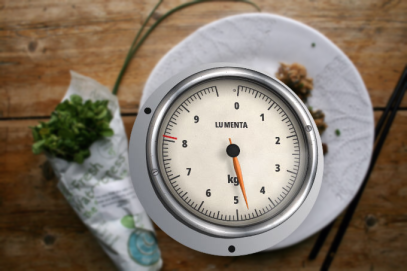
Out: 4.7 kg
